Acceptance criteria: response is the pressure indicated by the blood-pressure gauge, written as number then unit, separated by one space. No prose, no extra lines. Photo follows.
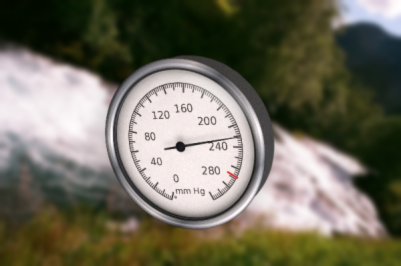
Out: 230 mmHg
